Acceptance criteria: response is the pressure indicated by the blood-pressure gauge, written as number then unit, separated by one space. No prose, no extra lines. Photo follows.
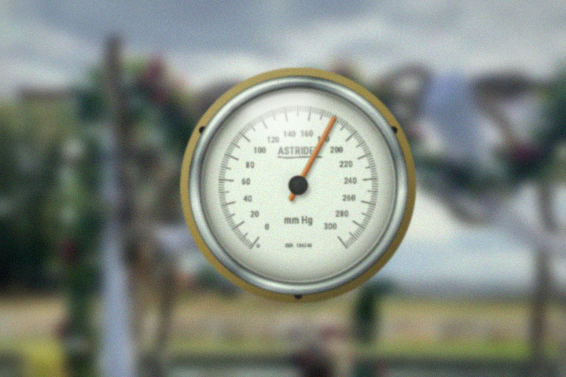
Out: 180 mmHg
